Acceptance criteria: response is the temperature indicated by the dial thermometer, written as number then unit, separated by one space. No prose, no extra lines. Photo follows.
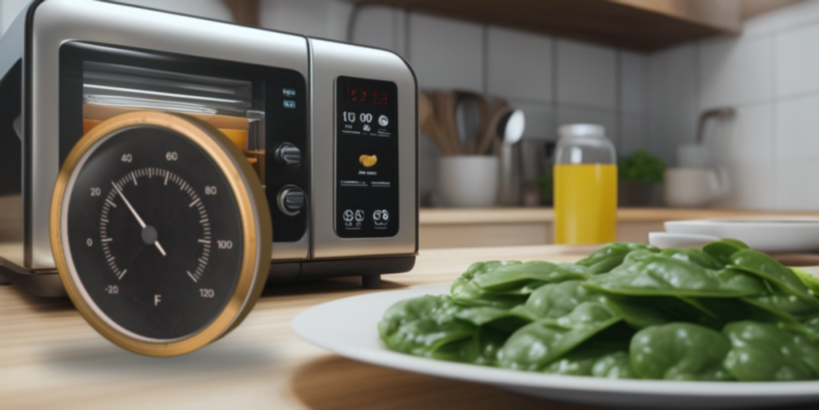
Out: 30 °F
